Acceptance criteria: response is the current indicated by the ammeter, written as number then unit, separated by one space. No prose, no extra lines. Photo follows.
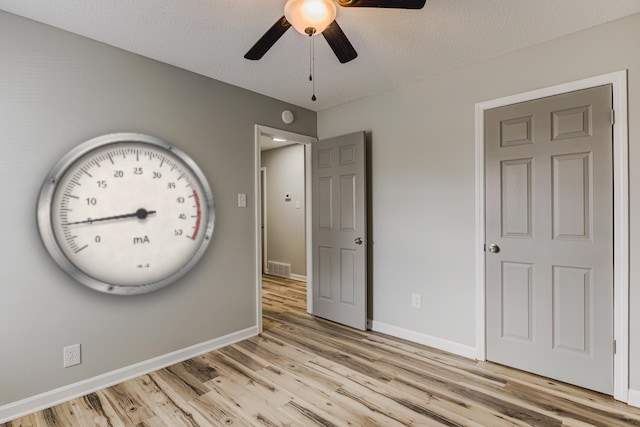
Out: 5 mA
